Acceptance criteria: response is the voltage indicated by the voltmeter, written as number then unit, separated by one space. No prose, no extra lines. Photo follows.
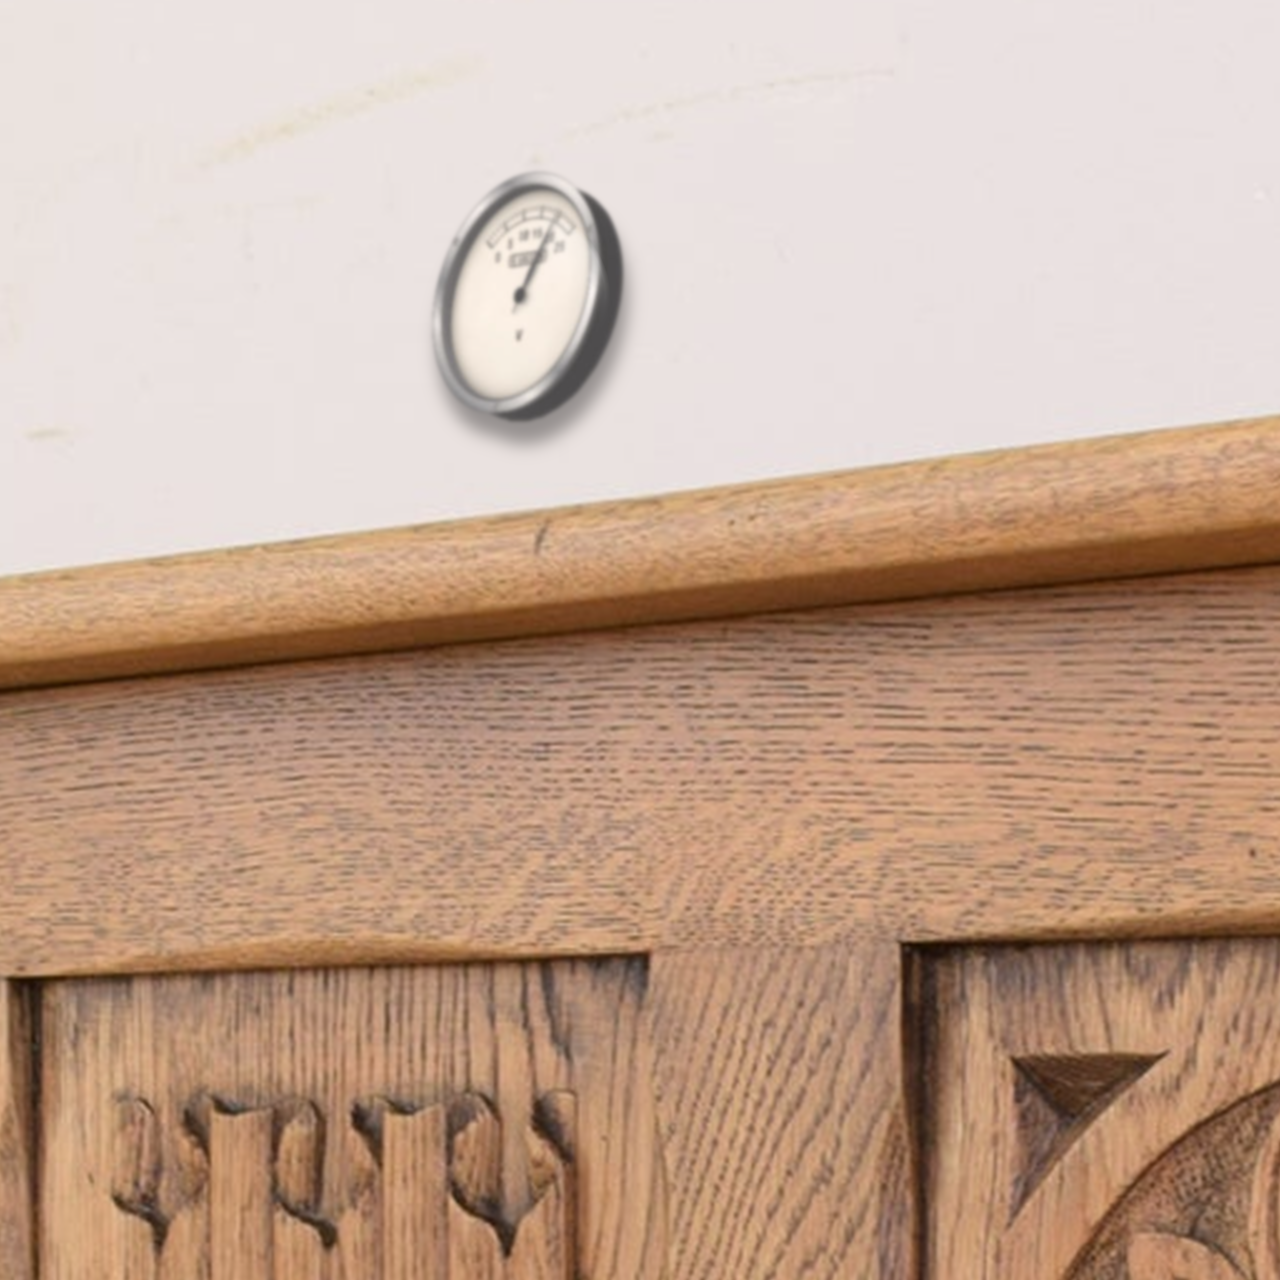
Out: 20 V
